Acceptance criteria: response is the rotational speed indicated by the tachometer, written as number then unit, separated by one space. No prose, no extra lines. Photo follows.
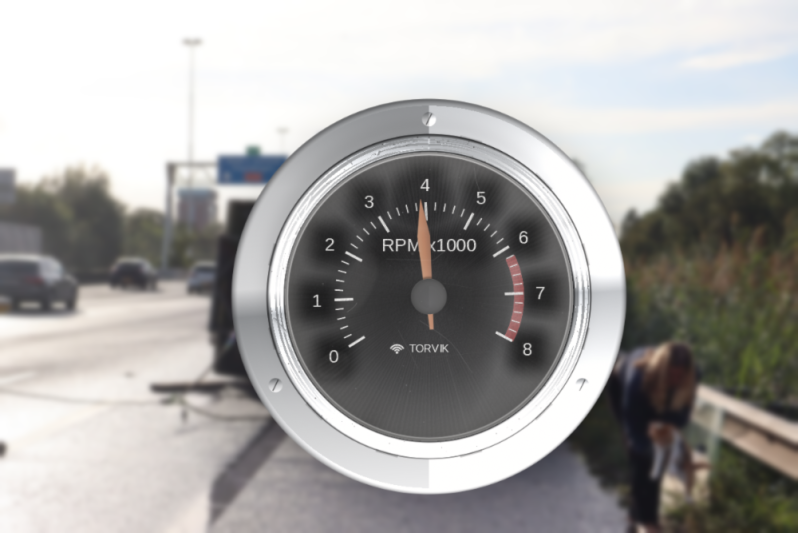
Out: 3900 rpm
